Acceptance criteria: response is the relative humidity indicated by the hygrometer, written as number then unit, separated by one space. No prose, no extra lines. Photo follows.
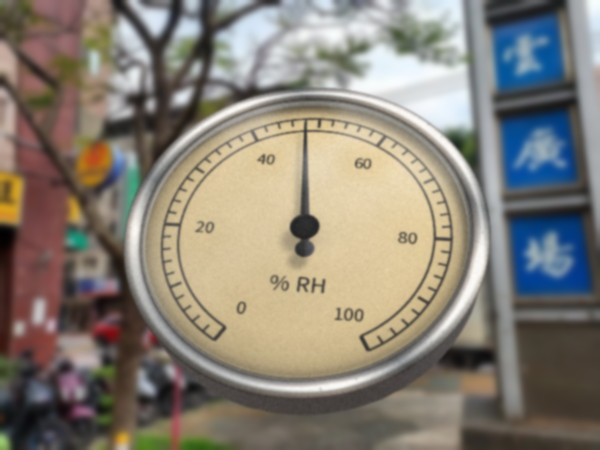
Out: 48 %
